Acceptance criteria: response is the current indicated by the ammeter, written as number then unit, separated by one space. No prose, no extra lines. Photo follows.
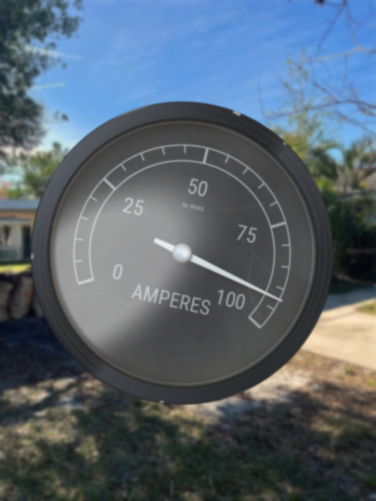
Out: 92.5 A
